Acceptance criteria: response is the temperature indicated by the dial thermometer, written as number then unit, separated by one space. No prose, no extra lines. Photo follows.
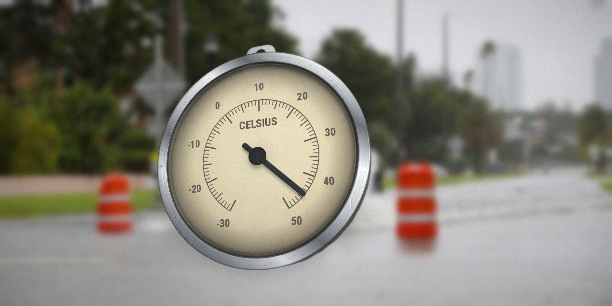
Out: 45 °C
